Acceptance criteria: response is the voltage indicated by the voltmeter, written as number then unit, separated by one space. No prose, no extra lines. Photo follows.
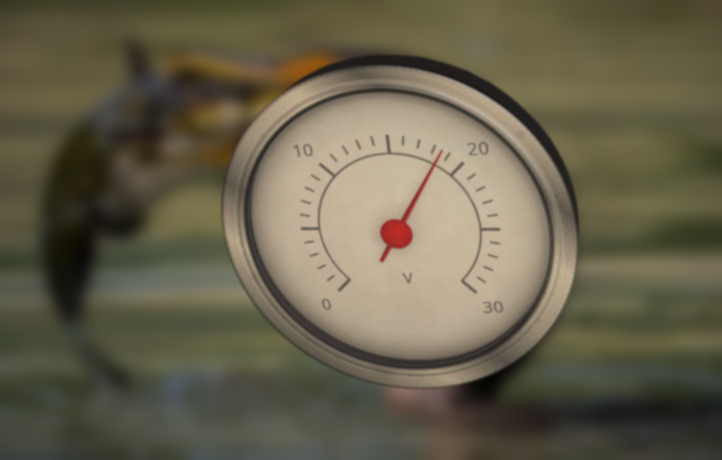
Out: 18.5 V
